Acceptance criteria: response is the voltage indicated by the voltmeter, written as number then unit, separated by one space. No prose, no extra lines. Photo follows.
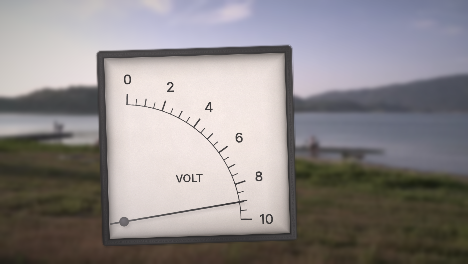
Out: 9 V
